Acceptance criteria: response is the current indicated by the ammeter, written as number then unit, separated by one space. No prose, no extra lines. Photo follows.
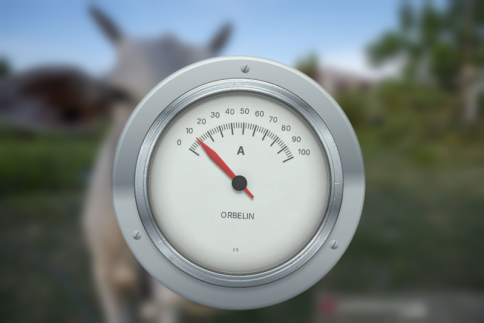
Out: 10 A
